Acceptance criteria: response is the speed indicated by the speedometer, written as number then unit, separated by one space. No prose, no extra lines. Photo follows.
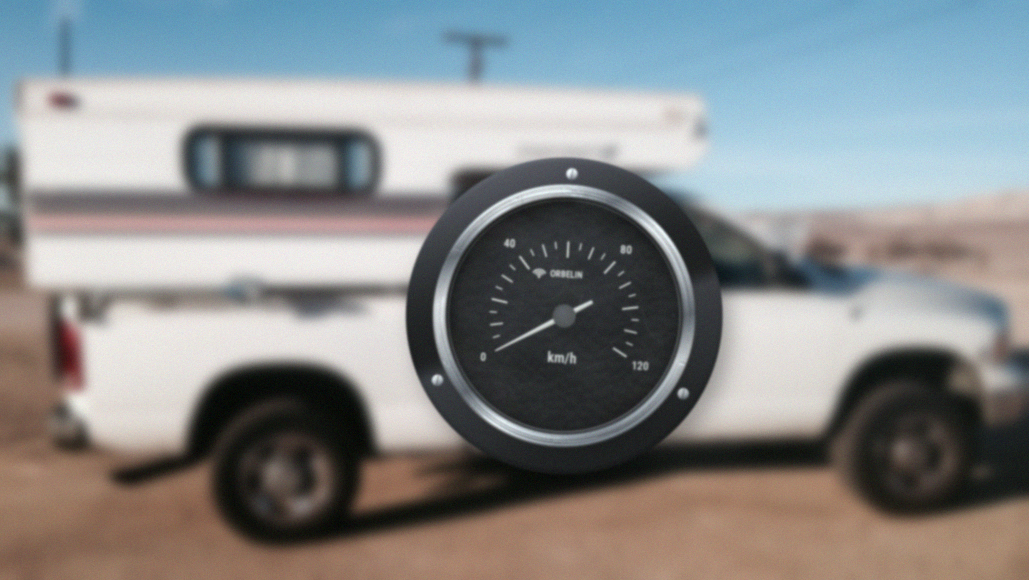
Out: 0 km/h
